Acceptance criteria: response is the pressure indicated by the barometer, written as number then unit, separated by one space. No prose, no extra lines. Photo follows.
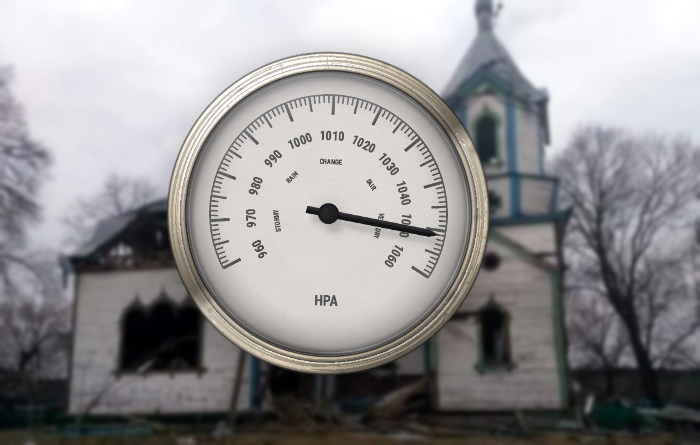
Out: 1051 hPa
